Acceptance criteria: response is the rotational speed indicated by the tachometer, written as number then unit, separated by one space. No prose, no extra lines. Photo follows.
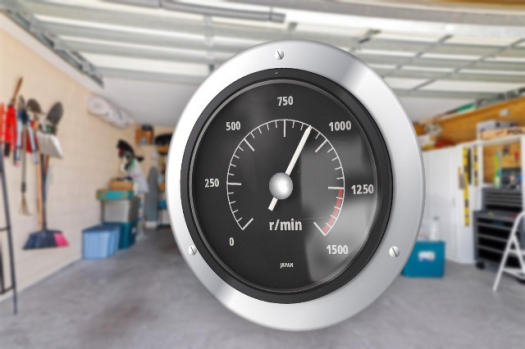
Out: 900 rpm
